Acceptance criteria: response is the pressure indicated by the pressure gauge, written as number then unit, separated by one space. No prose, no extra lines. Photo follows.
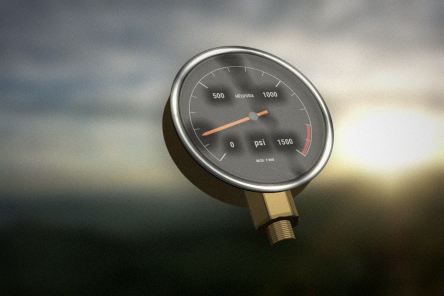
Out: 150 psi
